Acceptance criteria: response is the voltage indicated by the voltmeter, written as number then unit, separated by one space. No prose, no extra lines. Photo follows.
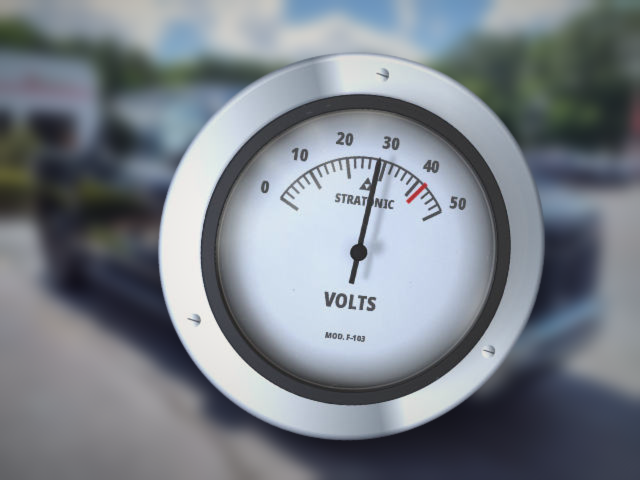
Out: 28 V
